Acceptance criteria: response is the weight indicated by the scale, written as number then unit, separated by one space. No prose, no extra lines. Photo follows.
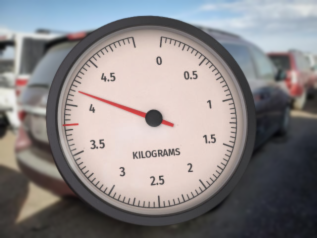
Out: 4.15 kg
